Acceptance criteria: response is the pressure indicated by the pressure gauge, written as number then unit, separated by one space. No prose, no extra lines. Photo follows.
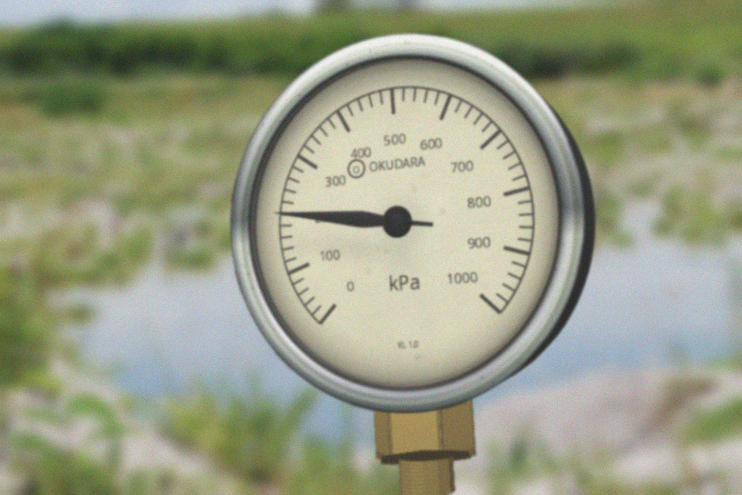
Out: 200 kPa
